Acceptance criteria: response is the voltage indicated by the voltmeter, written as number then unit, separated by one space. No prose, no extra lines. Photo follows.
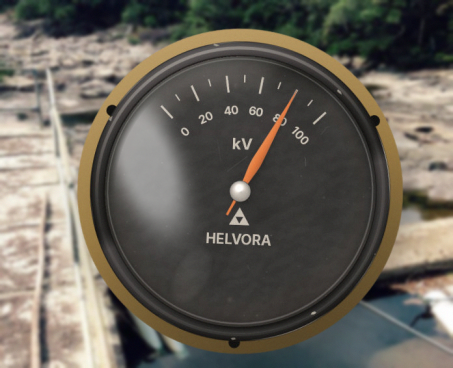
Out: 80 kV
